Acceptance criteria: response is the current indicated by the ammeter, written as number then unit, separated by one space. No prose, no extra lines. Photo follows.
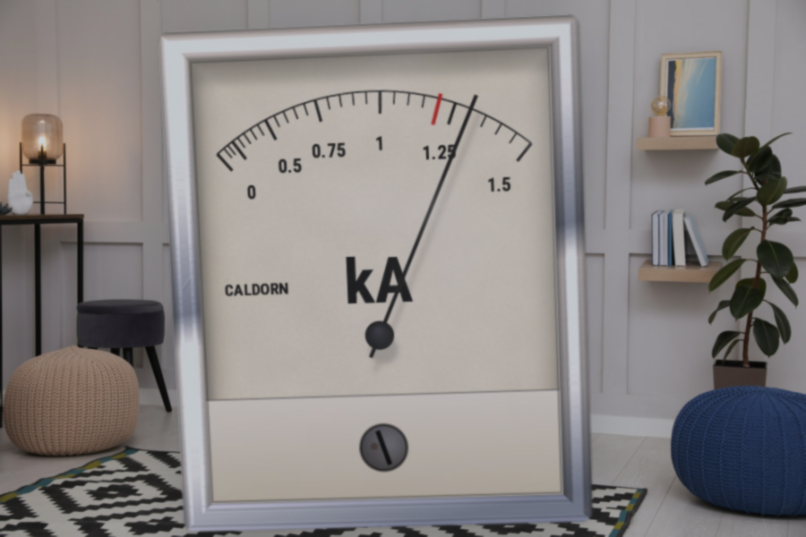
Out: 1.3 kA
